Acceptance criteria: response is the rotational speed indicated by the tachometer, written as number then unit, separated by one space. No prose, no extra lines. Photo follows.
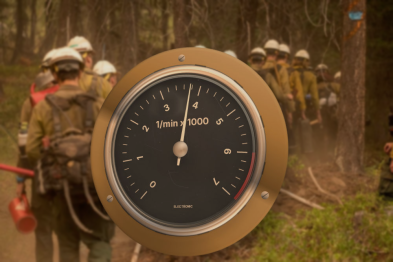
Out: 3800 rpm
